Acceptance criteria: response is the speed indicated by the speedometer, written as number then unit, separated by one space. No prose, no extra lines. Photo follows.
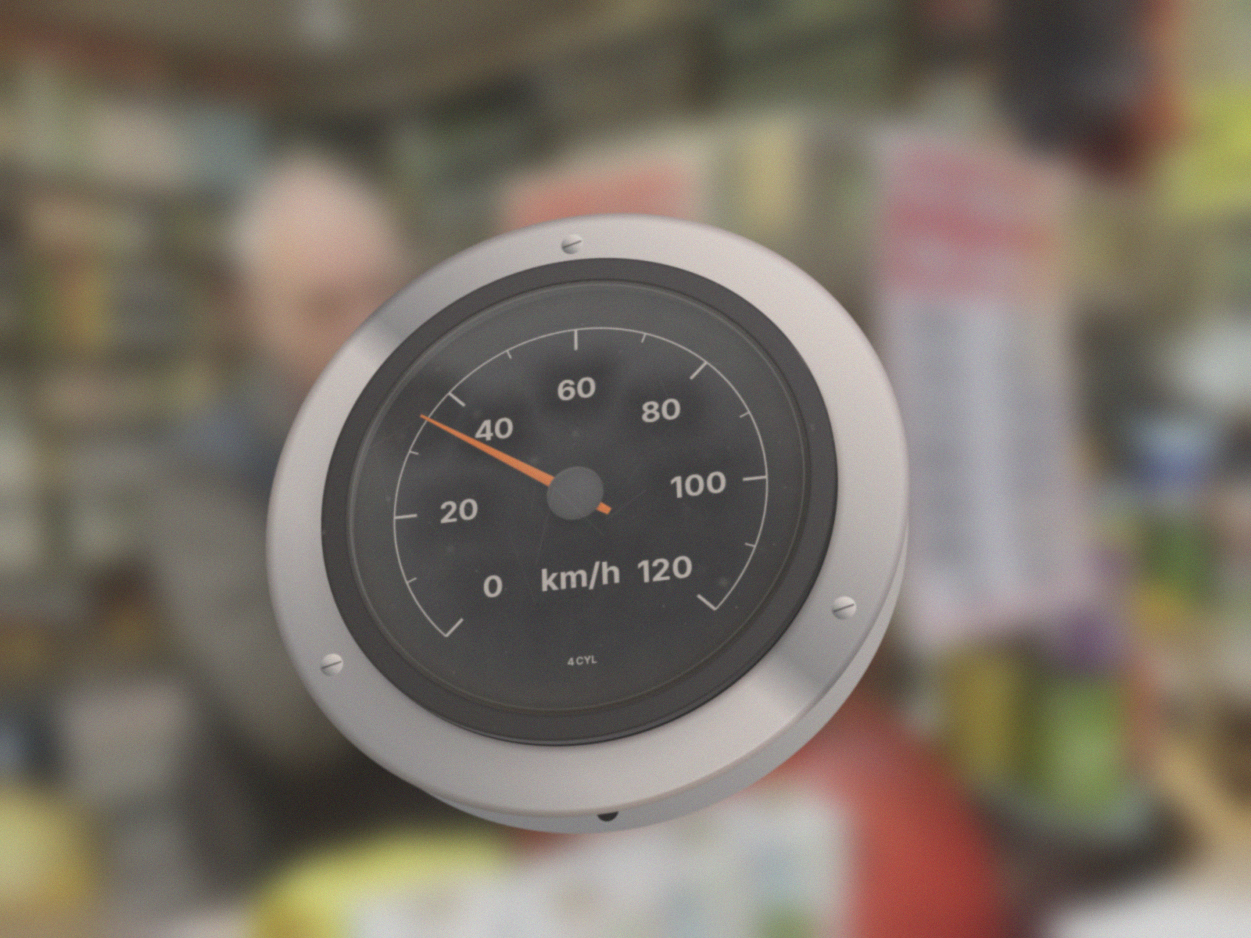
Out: 35 km/h
